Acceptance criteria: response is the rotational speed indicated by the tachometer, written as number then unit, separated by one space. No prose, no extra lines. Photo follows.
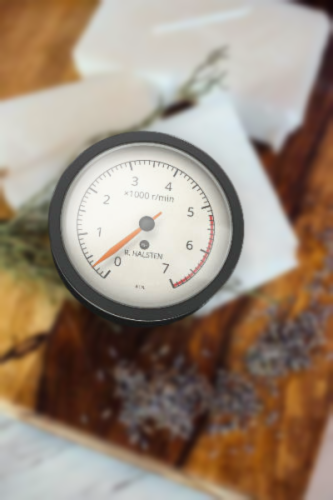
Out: 300 rpm
